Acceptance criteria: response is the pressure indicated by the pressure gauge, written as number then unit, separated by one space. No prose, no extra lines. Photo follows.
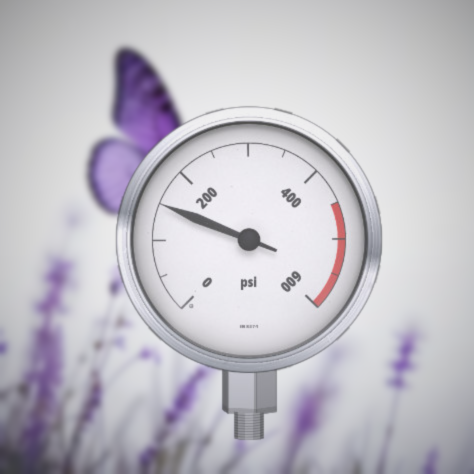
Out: 150 psi
